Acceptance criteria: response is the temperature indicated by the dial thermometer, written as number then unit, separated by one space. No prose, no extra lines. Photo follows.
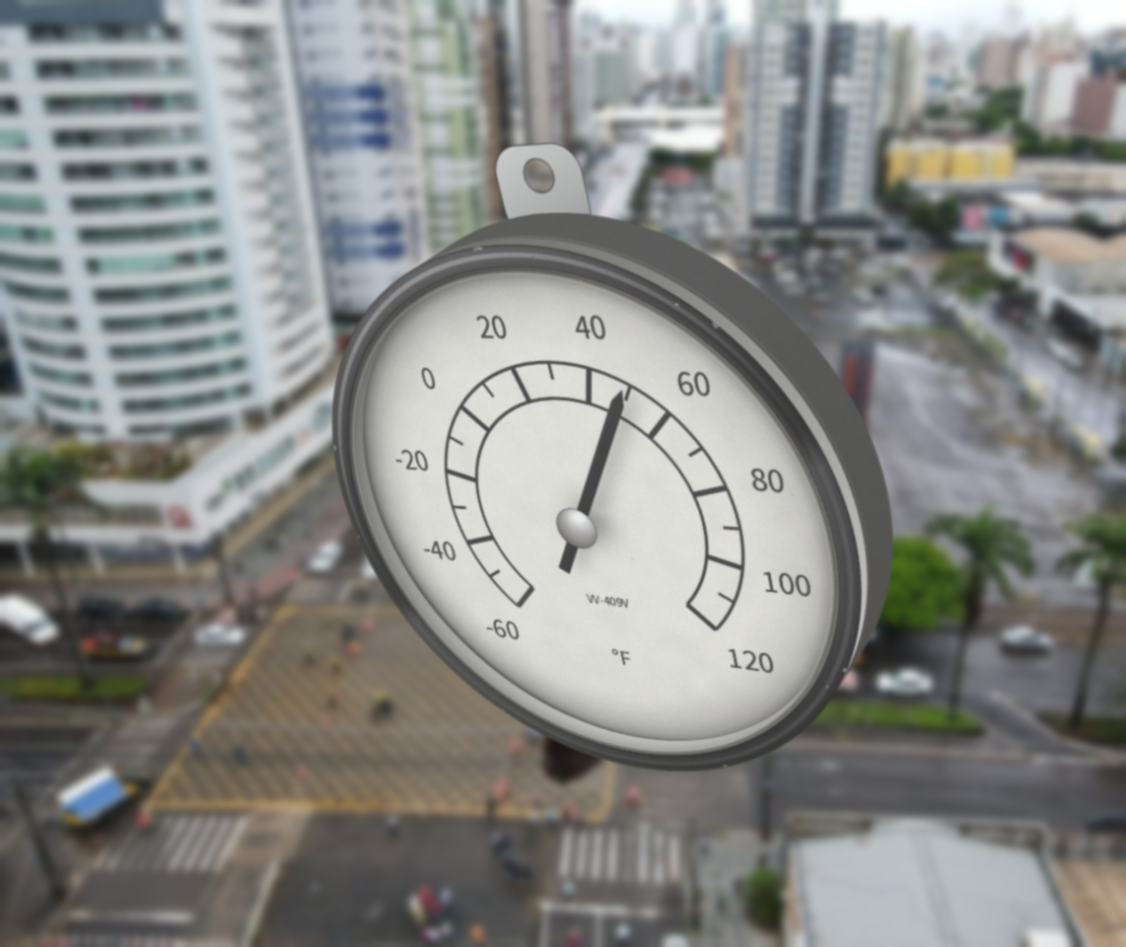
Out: 50 °F
